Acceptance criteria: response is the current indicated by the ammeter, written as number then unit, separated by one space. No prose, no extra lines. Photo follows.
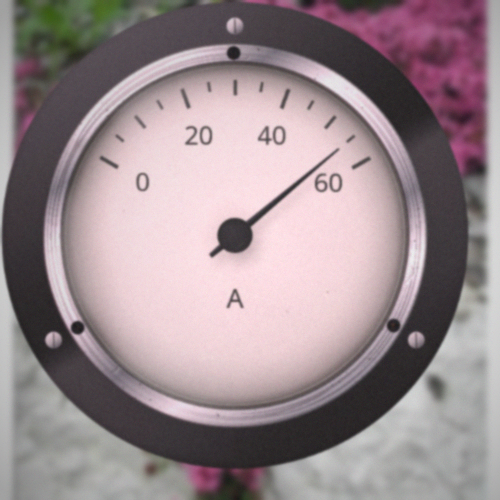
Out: 55 A
